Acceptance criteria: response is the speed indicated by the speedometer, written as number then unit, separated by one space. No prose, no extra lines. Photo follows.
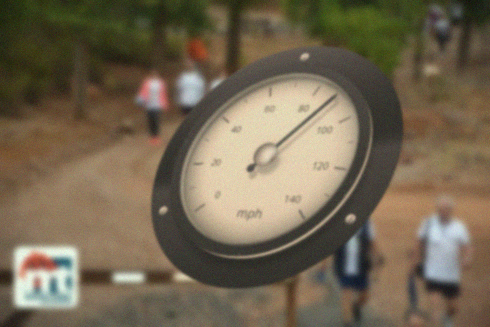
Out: 90 mph
